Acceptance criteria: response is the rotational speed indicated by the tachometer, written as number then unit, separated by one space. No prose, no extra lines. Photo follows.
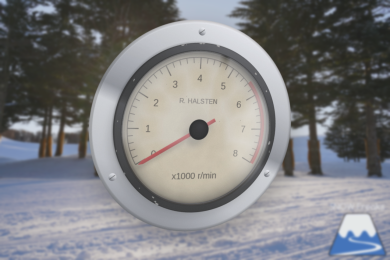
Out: 0 rpm
